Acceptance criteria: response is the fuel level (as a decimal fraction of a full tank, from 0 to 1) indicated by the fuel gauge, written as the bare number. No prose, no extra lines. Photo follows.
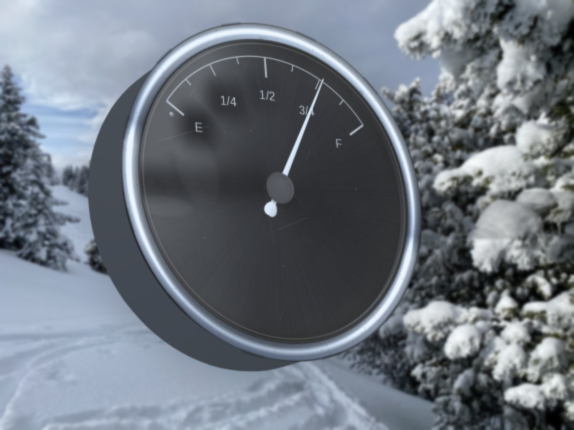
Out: 0.75
